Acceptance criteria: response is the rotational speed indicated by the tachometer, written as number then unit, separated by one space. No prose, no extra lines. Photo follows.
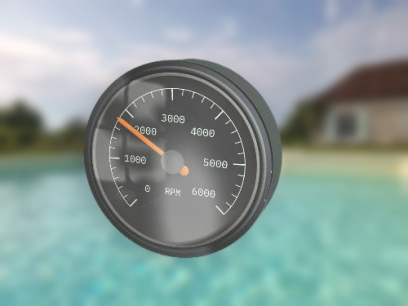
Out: 1800 rpm
